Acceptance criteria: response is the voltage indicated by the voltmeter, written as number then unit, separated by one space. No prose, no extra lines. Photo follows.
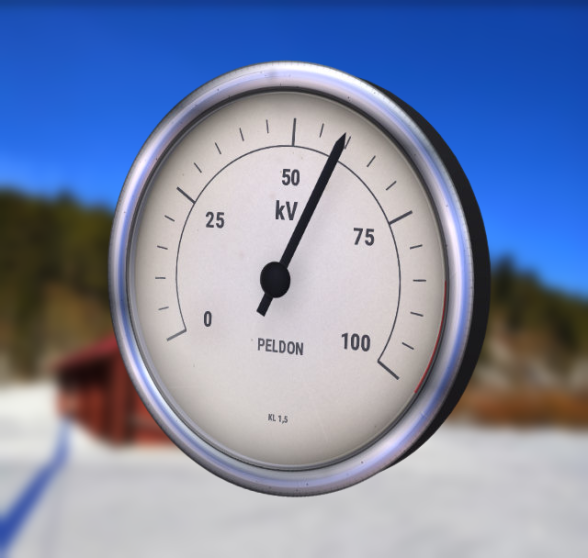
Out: 60 kV
